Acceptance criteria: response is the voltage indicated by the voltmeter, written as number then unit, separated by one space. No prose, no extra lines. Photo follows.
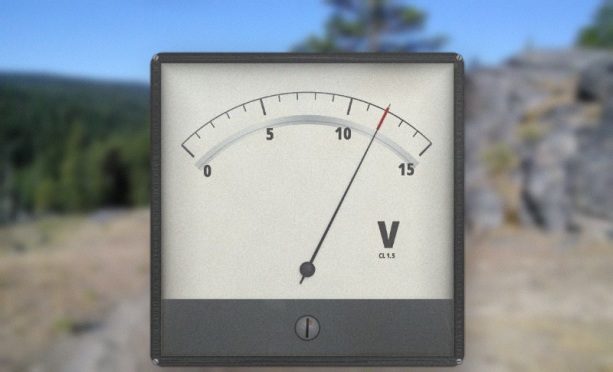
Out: 12 V
